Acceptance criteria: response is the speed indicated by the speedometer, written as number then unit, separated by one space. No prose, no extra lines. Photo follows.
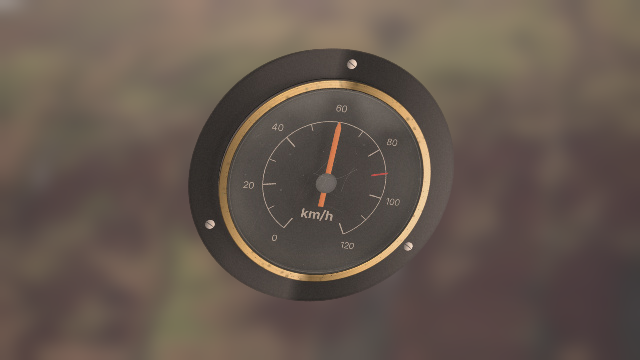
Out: 60 km/h
